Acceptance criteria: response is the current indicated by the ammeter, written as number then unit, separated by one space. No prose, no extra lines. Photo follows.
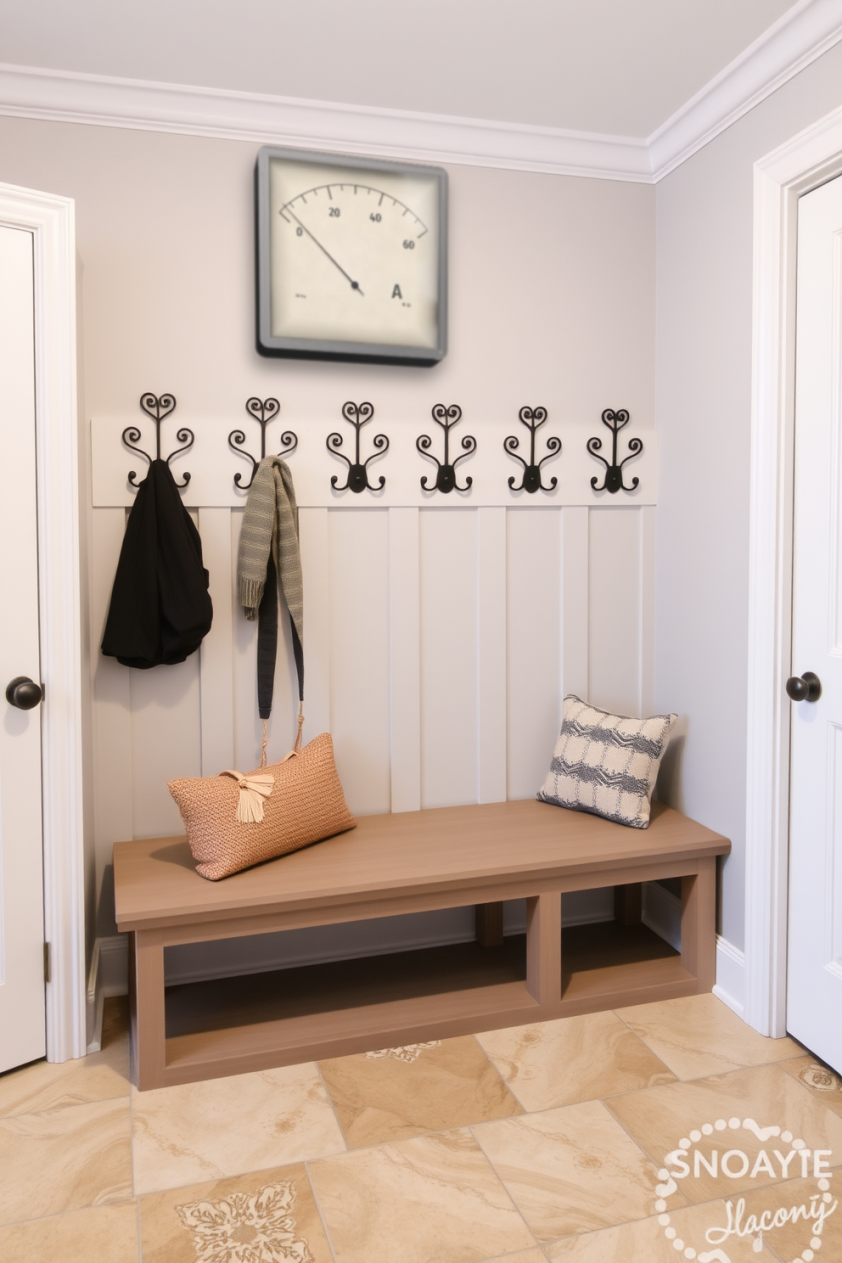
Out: 2.5 A
